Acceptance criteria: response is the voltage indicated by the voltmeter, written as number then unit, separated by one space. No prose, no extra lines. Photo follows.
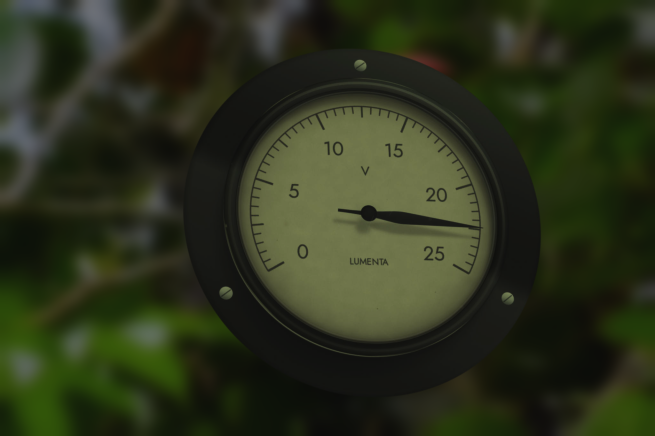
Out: 22.5 V
